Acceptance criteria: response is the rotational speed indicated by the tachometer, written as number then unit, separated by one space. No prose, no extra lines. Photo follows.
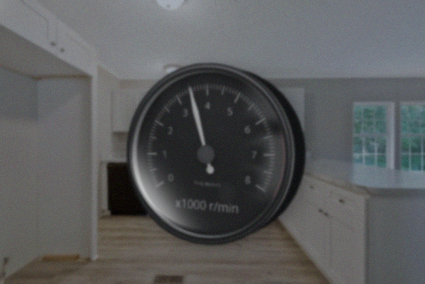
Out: 3500 rpm
